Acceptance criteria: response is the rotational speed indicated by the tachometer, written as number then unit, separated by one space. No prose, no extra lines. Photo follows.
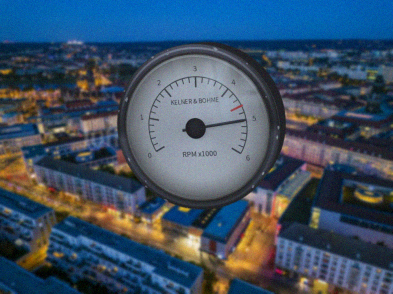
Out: 5000 rpm
